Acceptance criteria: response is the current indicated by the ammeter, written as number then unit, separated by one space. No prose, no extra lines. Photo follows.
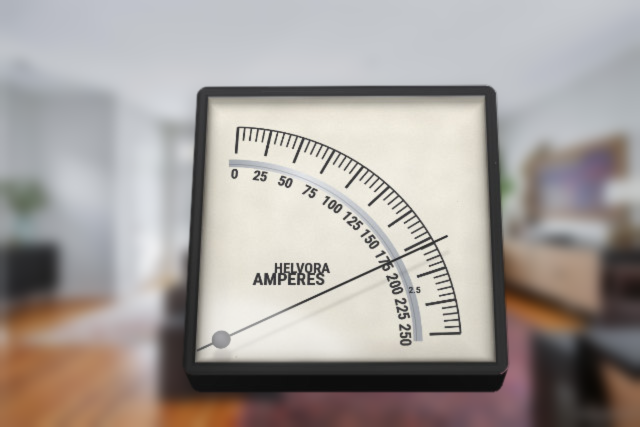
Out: 180 A
